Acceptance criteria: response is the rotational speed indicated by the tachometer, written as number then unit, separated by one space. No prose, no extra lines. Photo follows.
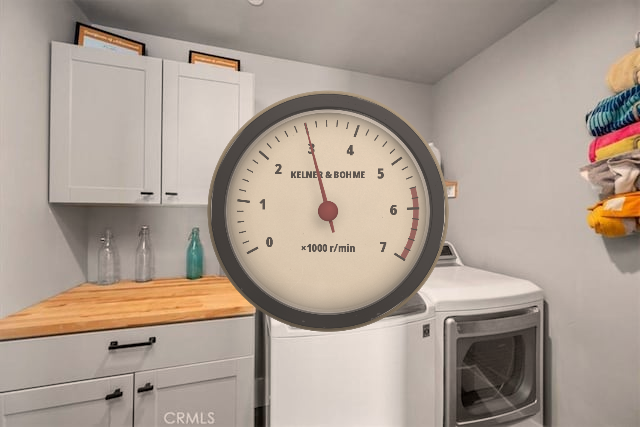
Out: 3000 rpm
